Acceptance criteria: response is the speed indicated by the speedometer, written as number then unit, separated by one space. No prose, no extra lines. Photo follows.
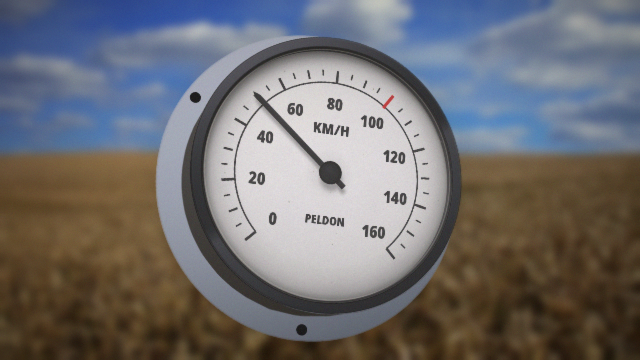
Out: 50 km/h
